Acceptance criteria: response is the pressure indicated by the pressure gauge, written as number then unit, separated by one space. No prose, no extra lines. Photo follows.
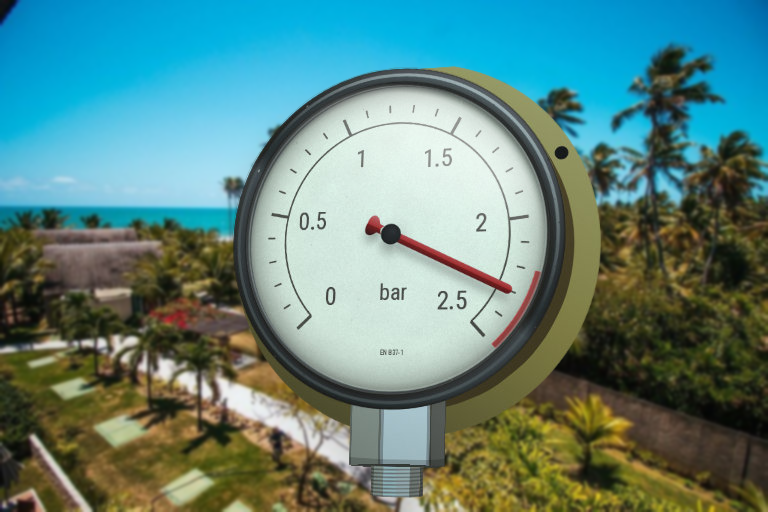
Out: 2.3 bar
